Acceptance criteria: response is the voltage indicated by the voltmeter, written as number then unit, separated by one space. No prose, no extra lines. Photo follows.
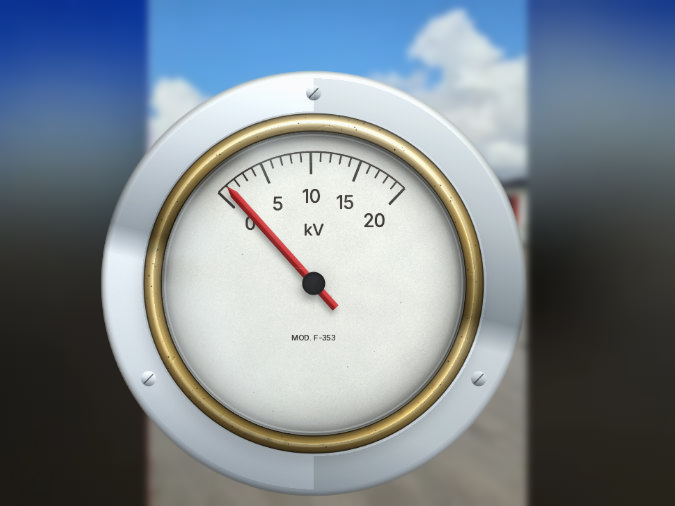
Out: 1 kV
